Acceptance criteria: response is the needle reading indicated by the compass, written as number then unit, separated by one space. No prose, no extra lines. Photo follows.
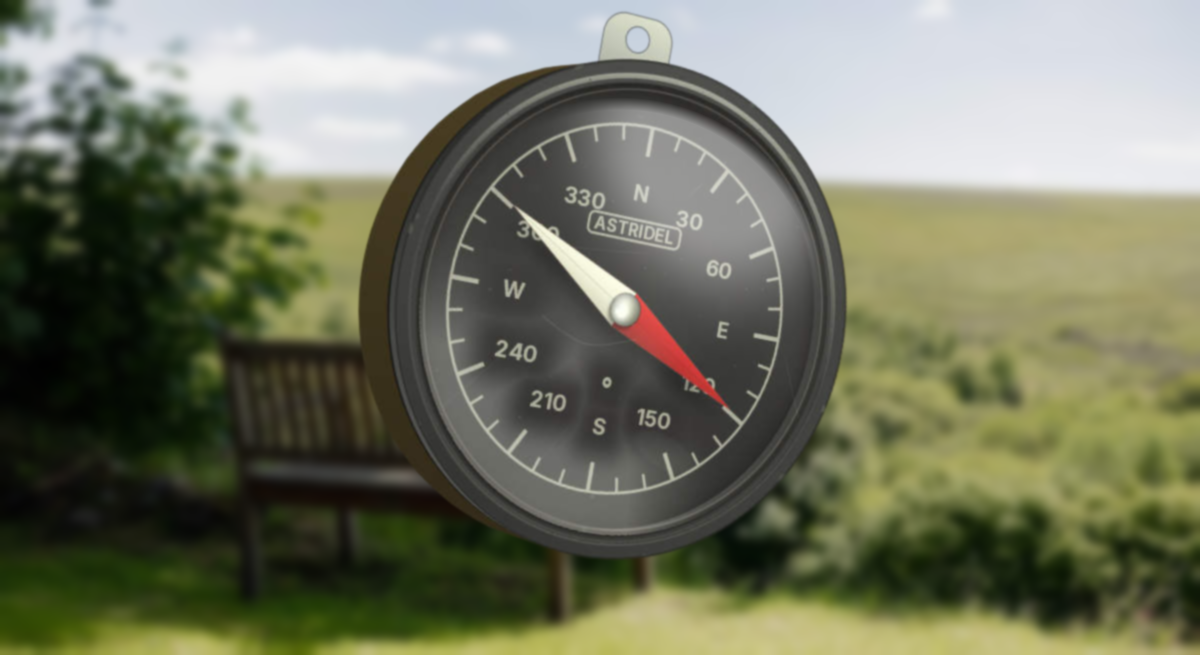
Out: 120 °
